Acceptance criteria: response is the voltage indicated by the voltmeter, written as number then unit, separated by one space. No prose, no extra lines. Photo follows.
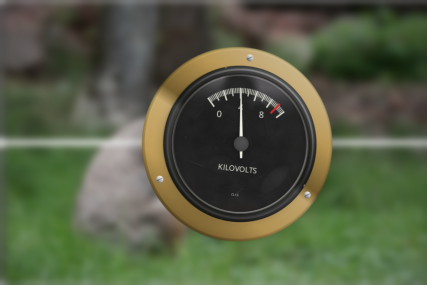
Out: 4 kV
